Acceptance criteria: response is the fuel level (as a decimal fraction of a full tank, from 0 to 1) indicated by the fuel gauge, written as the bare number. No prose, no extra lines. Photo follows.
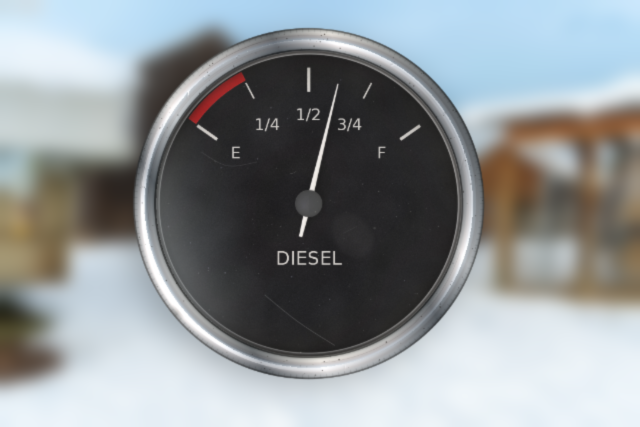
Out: 0.625
